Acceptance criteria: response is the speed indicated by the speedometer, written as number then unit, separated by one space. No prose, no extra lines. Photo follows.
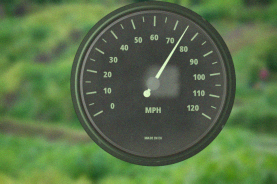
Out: 75 mph
